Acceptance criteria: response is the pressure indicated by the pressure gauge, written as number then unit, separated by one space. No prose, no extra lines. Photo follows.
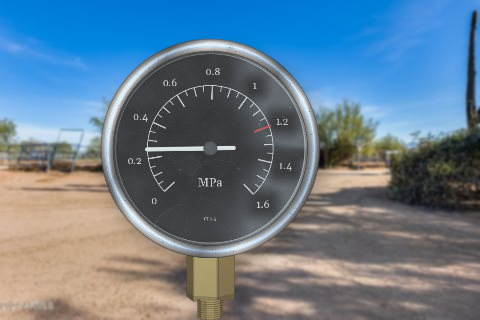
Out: 0.25 MPa
